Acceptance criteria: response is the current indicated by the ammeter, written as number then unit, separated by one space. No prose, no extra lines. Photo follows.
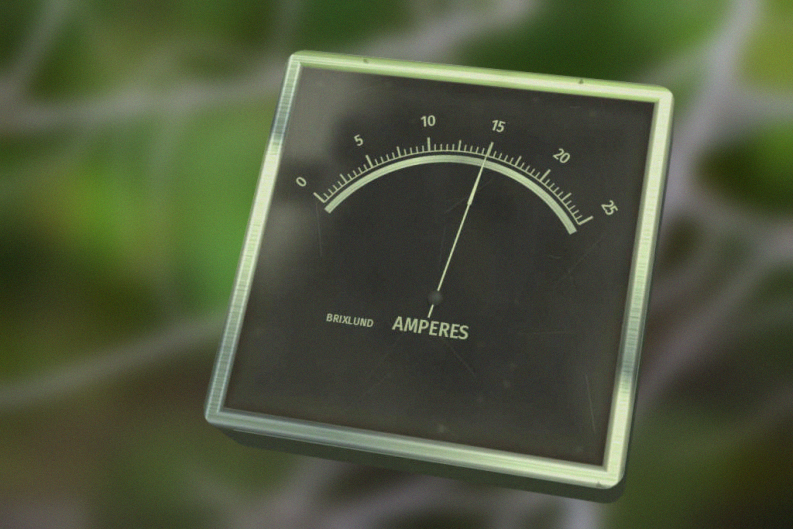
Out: 15 A
